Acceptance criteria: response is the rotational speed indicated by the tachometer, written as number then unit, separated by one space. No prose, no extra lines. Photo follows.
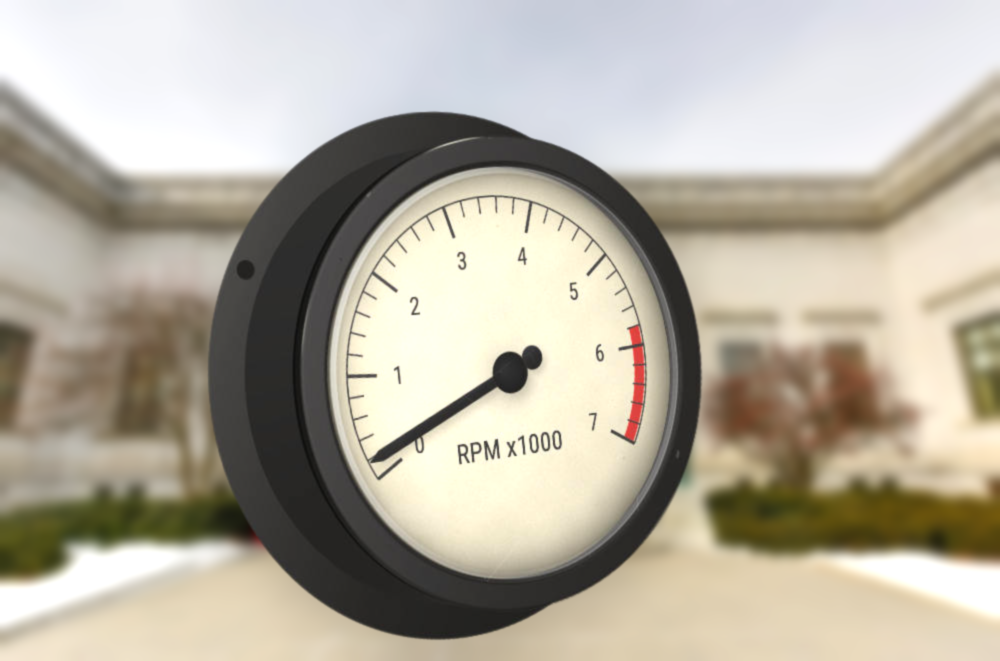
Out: 200 rpm
